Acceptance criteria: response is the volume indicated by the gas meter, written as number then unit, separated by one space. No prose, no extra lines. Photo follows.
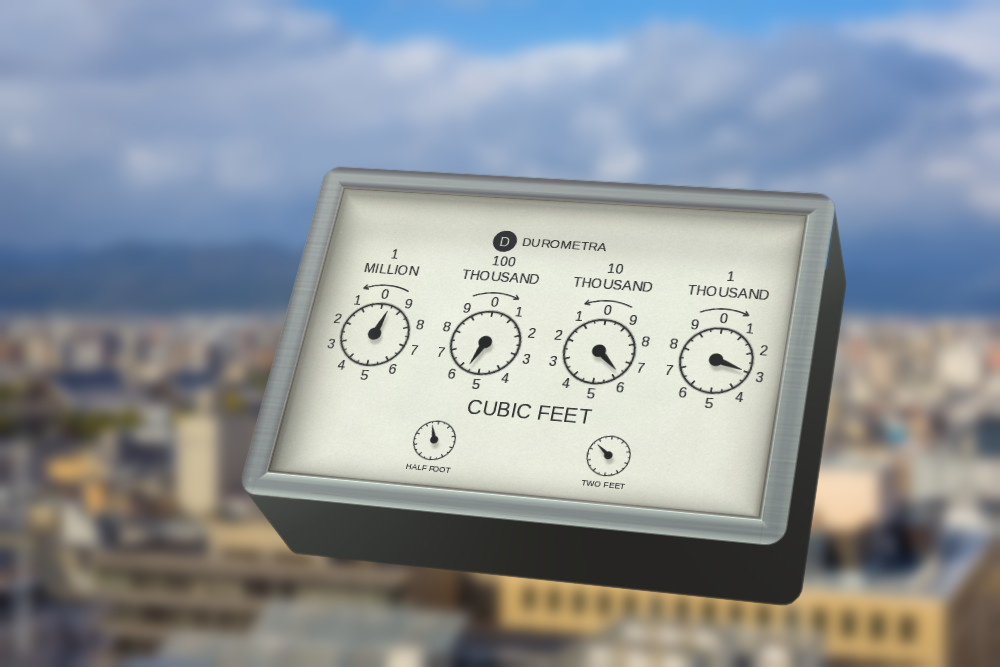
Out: 956300 ft³
